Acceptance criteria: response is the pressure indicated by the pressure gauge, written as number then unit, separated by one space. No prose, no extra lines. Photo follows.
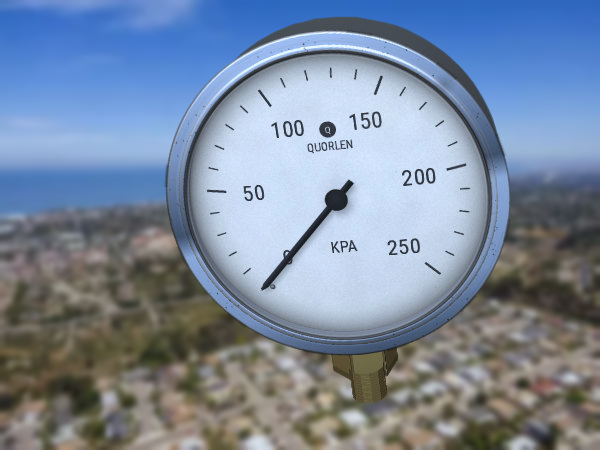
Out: 0 kPa
